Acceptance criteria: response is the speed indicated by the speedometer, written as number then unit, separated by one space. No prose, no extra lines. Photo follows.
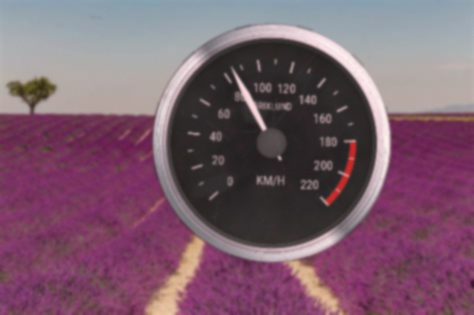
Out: 85 km/h
